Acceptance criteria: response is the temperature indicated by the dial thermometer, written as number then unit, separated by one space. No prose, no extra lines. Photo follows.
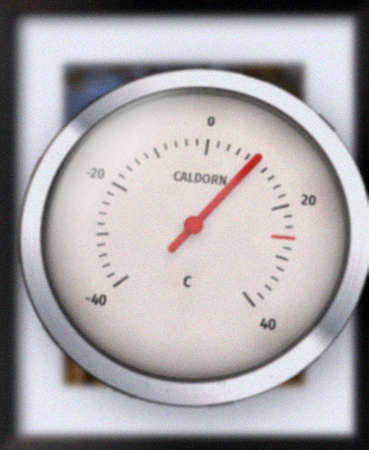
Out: 10 °C
